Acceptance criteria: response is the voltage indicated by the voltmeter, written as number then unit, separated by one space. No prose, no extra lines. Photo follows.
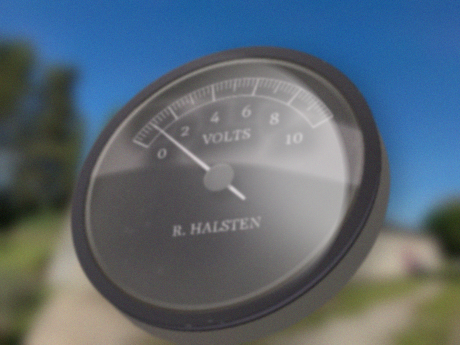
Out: 1 V
